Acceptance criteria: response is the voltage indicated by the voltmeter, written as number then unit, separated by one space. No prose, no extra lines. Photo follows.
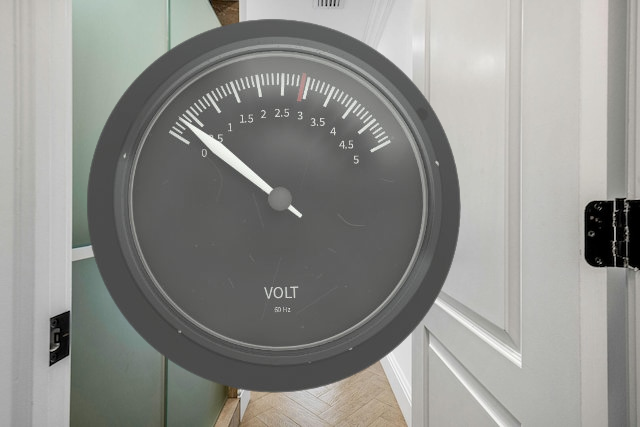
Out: 0.3 V
